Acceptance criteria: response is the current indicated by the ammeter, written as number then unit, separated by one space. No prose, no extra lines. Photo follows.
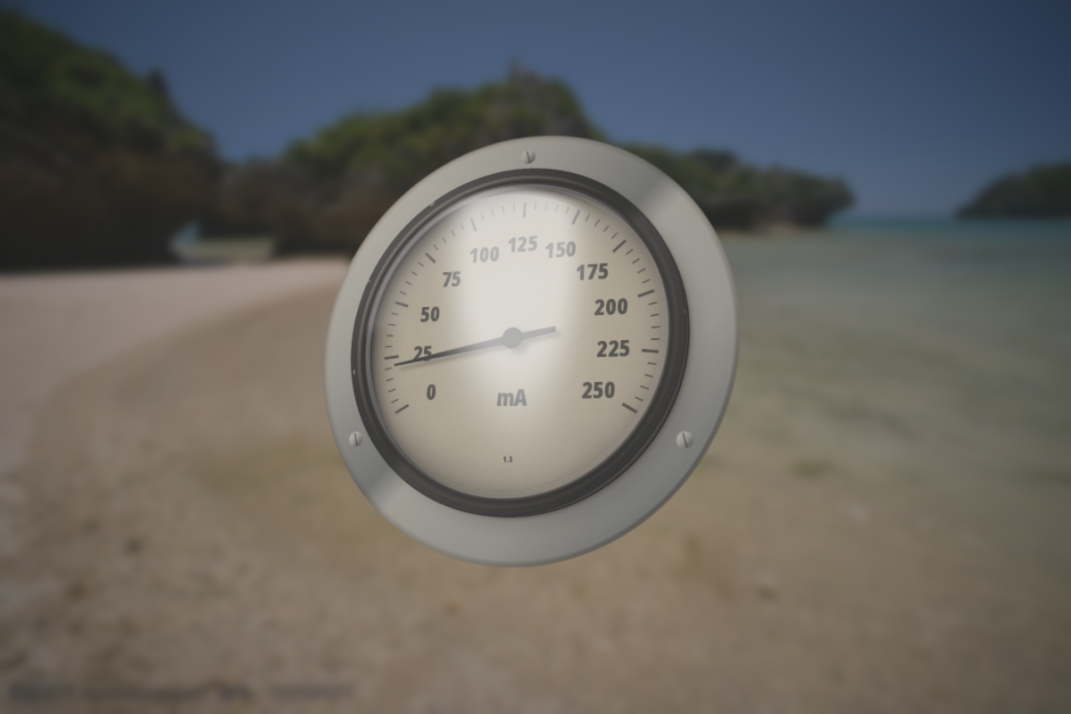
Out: 20 mA
